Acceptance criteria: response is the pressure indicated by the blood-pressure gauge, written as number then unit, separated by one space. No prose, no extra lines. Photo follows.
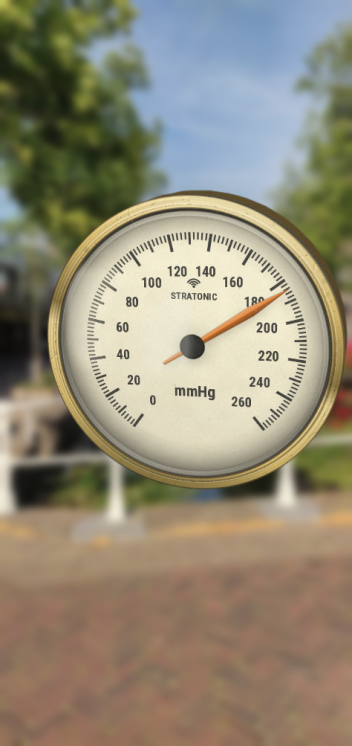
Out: 184 mmHg
